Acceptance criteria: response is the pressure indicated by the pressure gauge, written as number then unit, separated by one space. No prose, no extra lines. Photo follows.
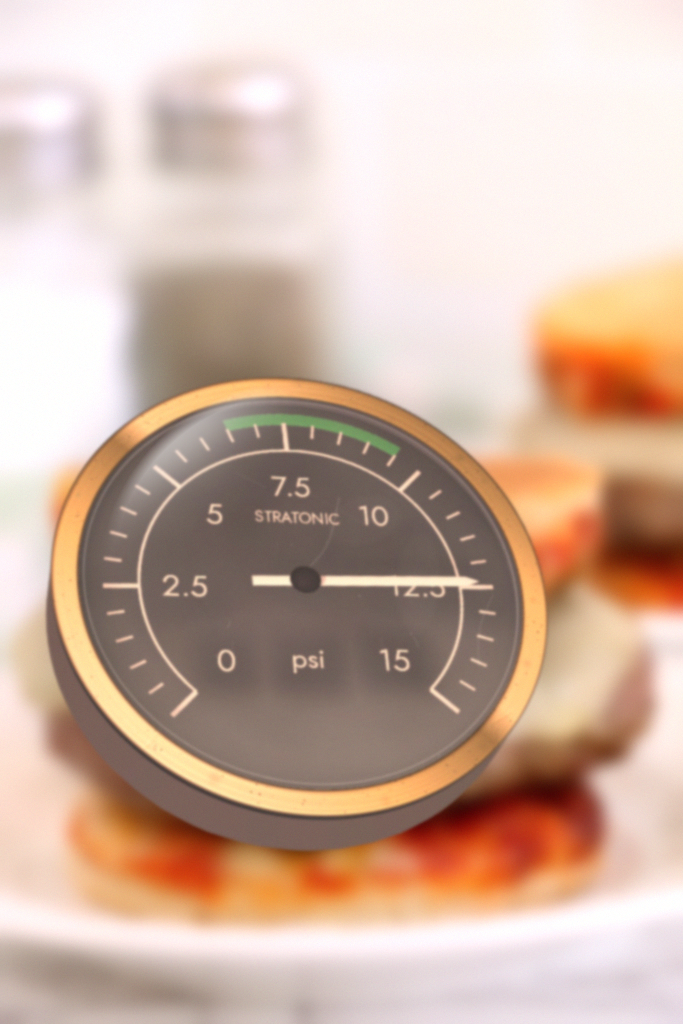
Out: 12.5 psi
